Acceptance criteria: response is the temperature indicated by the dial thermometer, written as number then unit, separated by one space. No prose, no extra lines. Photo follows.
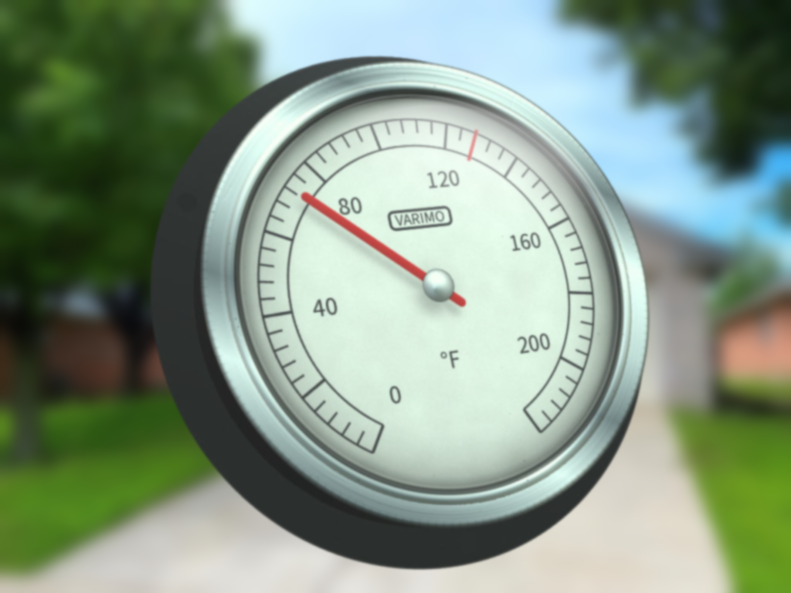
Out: 72 °F
